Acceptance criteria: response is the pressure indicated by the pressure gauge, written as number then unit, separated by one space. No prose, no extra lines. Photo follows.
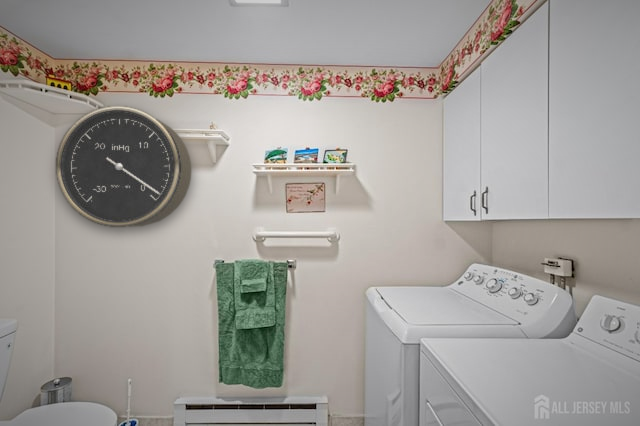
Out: -1 inHg
